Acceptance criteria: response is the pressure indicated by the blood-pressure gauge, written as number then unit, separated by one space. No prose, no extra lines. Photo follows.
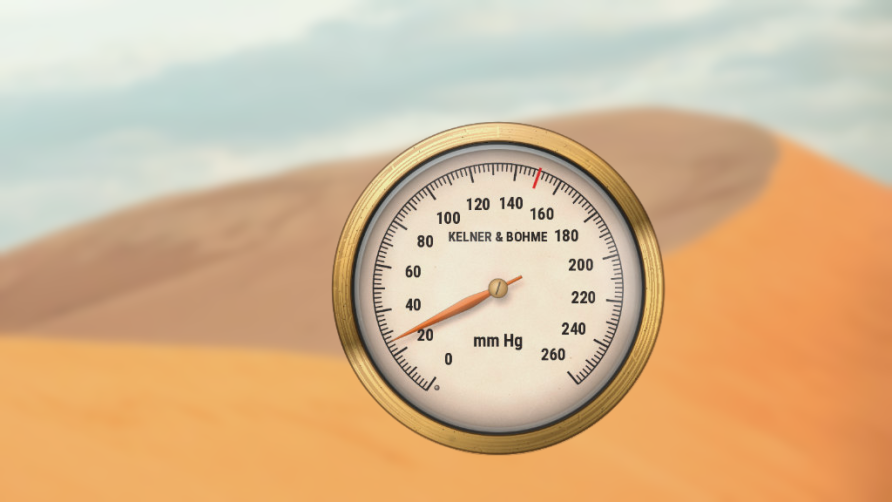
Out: 26 mmHg
